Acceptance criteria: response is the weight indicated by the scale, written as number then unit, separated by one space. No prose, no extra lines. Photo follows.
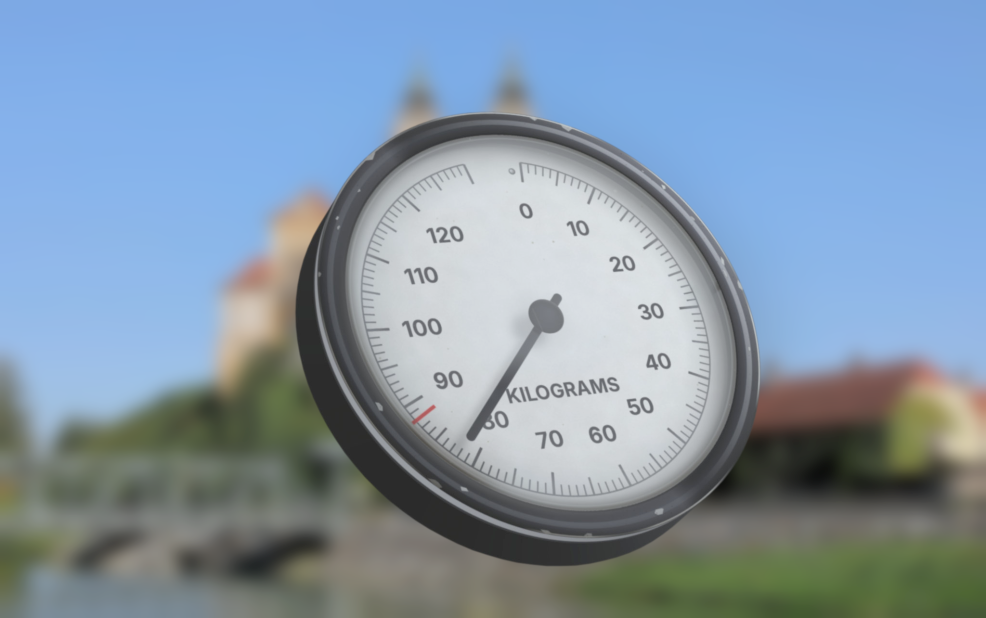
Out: 82 kg
